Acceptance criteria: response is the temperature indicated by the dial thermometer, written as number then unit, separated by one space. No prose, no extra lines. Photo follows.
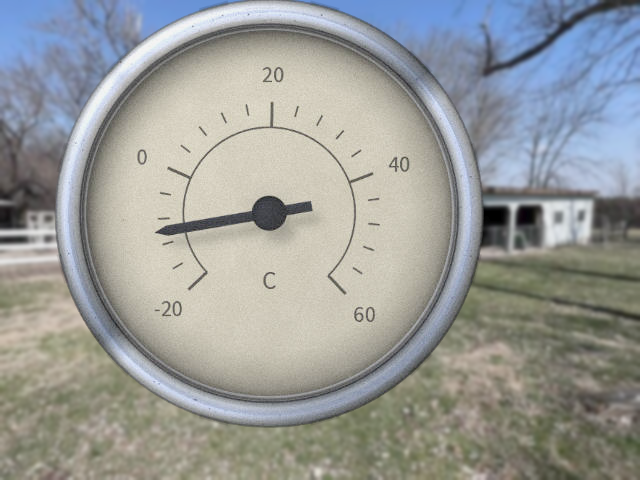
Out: -10 °C
